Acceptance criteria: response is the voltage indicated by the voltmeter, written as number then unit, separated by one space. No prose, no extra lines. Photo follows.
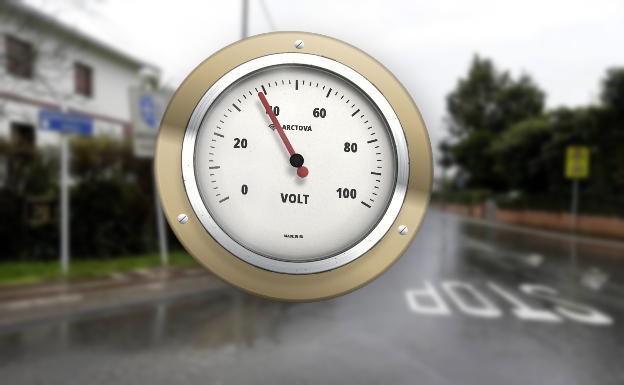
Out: 38 V
